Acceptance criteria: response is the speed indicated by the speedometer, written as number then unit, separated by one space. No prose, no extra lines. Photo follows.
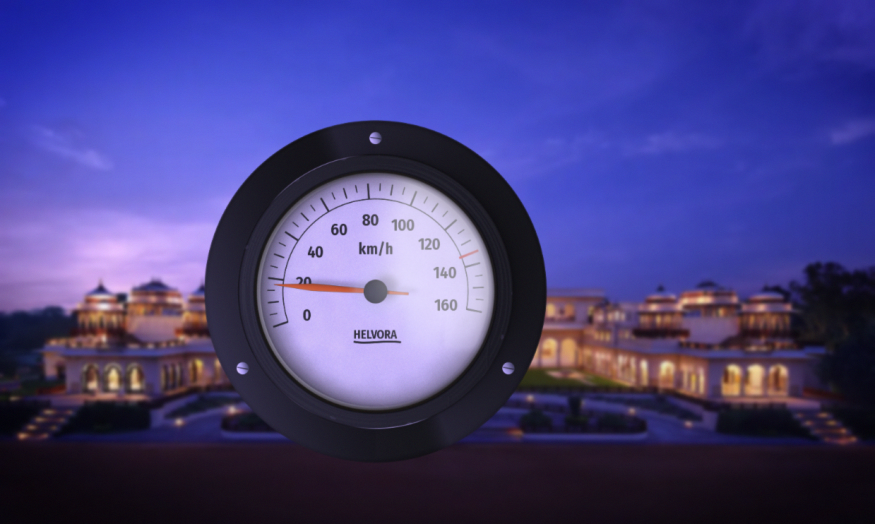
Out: 17.5 km/h
